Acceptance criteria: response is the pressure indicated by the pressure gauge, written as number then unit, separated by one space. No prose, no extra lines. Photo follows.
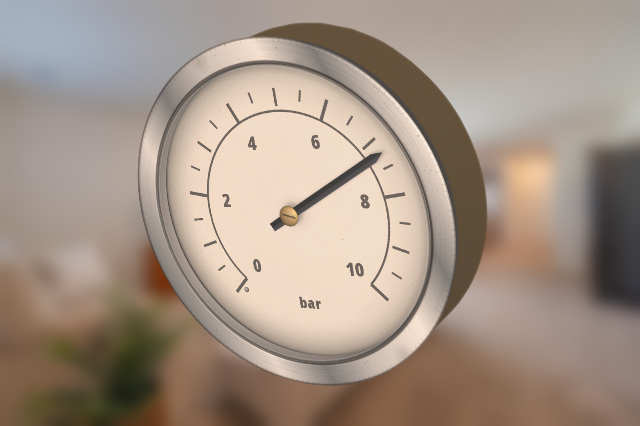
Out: 7.25 bar
